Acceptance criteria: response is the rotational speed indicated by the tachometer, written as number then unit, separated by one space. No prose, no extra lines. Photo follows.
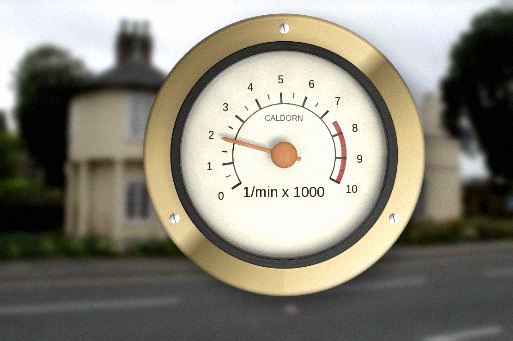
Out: 2000 rpm
